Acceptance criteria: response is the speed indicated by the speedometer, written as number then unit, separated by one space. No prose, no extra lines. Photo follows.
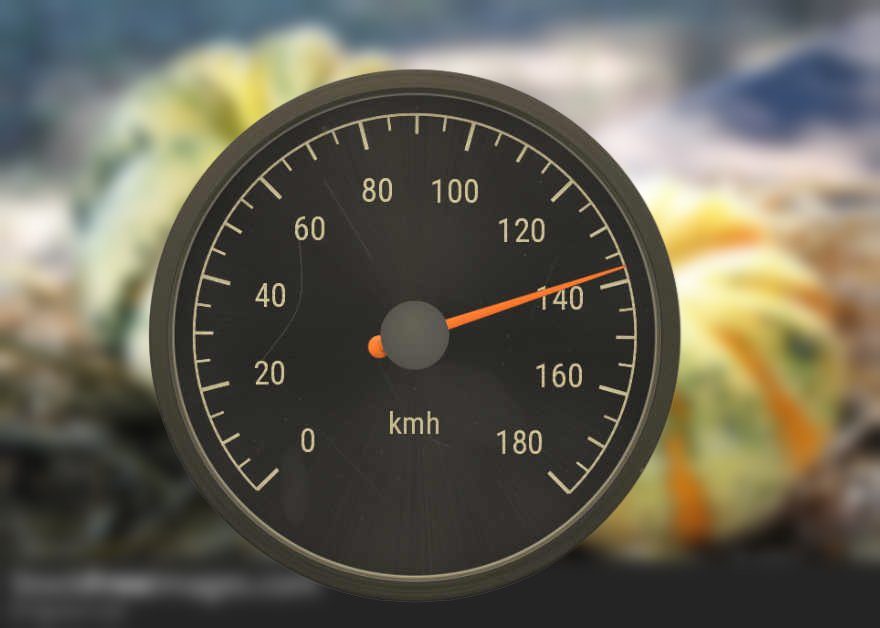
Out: 137.5 km/h
